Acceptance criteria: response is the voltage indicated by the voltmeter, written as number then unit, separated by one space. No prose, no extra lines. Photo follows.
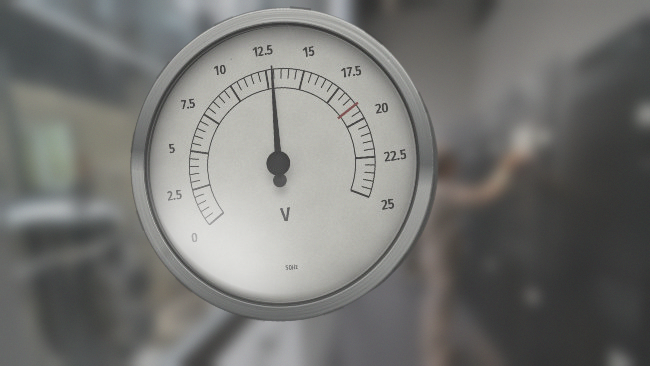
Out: 13 V
